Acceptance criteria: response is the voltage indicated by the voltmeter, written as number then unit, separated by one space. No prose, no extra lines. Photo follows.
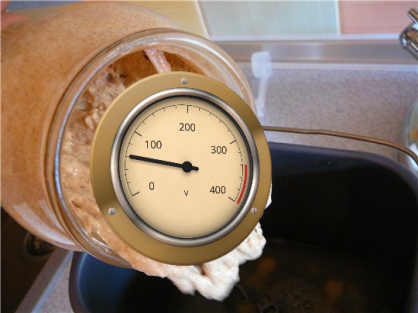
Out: 60 V
